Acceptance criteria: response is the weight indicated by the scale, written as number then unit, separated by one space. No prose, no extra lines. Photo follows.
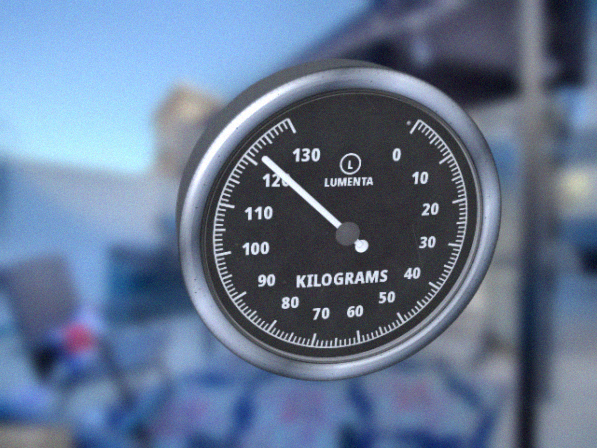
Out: 122 kg
